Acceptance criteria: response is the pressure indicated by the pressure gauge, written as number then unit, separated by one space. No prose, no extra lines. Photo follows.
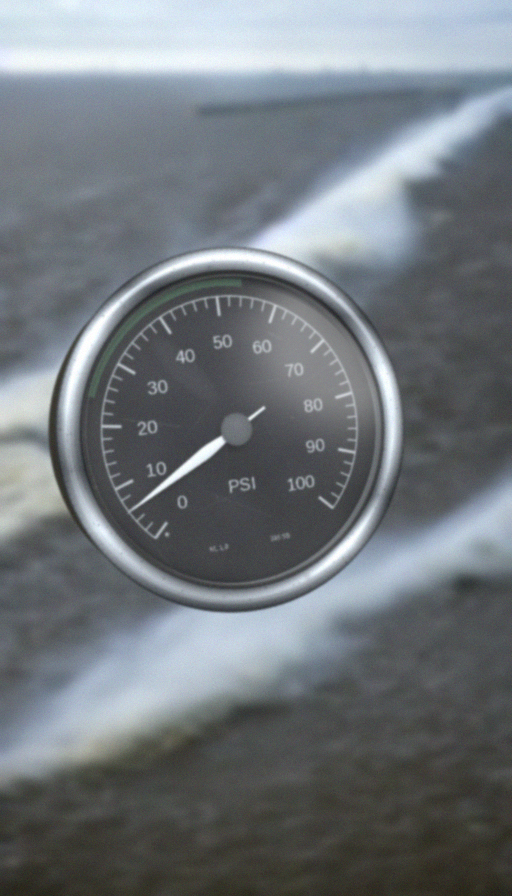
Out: 6 psi
